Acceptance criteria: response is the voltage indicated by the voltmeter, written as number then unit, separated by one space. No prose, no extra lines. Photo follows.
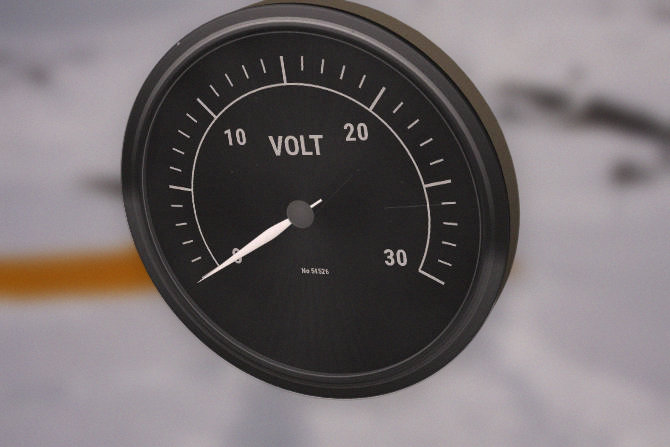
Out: 0 V
